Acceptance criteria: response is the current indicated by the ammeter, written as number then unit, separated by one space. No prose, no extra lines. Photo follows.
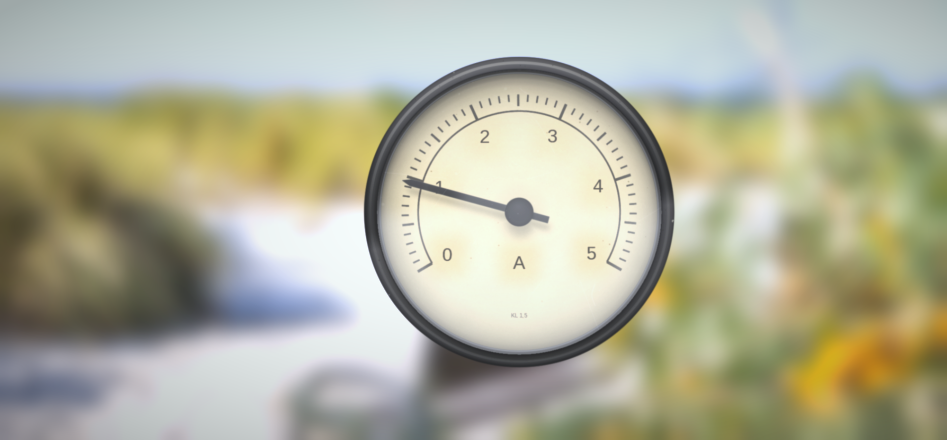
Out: 0.95 A
